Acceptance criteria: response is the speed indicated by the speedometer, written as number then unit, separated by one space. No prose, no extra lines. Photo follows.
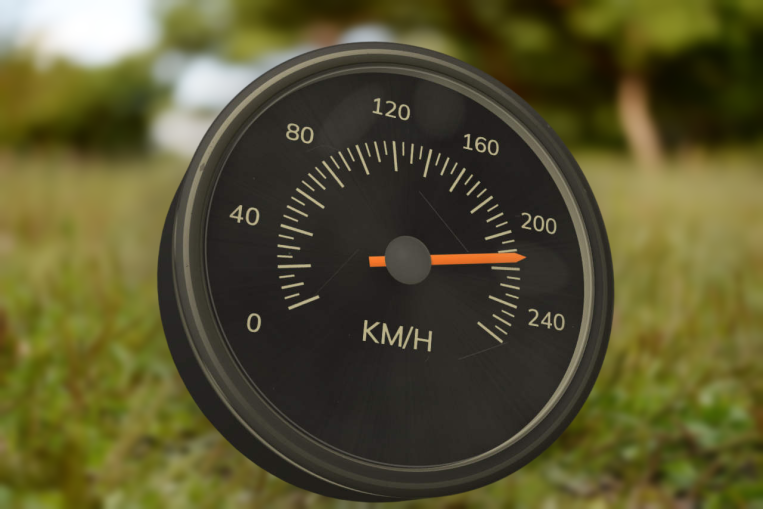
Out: 215 km/h
